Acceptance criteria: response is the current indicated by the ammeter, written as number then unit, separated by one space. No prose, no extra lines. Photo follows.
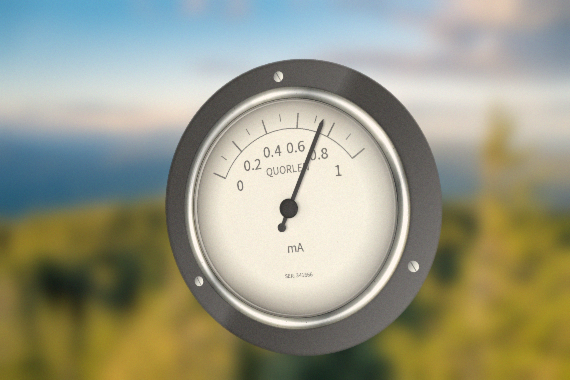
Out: 0.75 mA
